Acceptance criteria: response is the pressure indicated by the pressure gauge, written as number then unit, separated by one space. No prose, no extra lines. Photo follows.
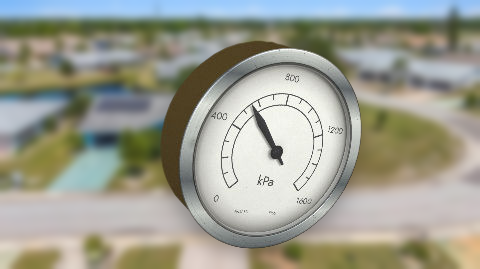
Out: 550 kPa
